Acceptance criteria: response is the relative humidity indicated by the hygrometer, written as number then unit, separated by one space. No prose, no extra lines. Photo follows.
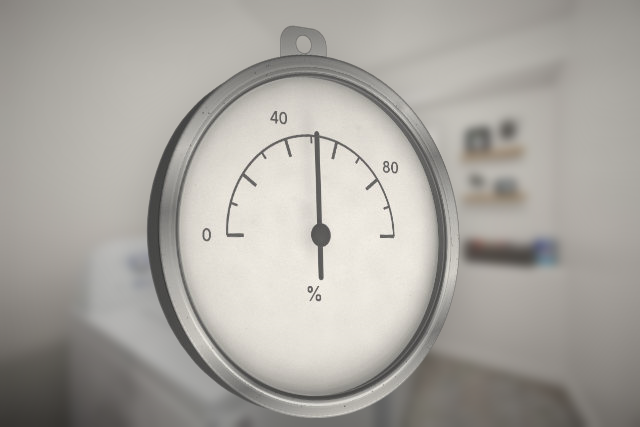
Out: 50 %
